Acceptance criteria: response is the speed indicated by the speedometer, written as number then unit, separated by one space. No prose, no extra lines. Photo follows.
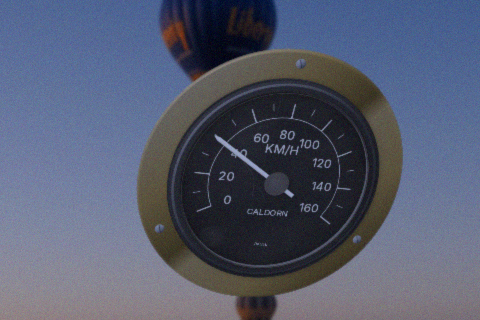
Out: 40 km/h
